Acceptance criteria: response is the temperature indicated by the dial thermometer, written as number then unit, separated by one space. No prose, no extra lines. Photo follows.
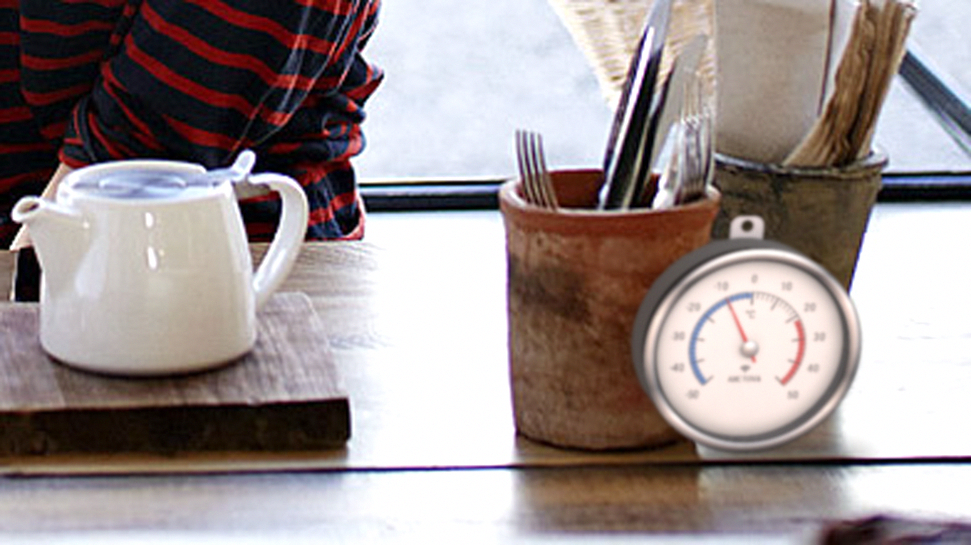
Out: -10 °C
